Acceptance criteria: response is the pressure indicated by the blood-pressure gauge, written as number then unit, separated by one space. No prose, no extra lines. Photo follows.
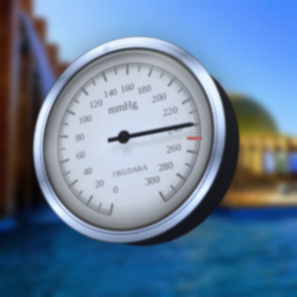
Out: 240 mmHg
